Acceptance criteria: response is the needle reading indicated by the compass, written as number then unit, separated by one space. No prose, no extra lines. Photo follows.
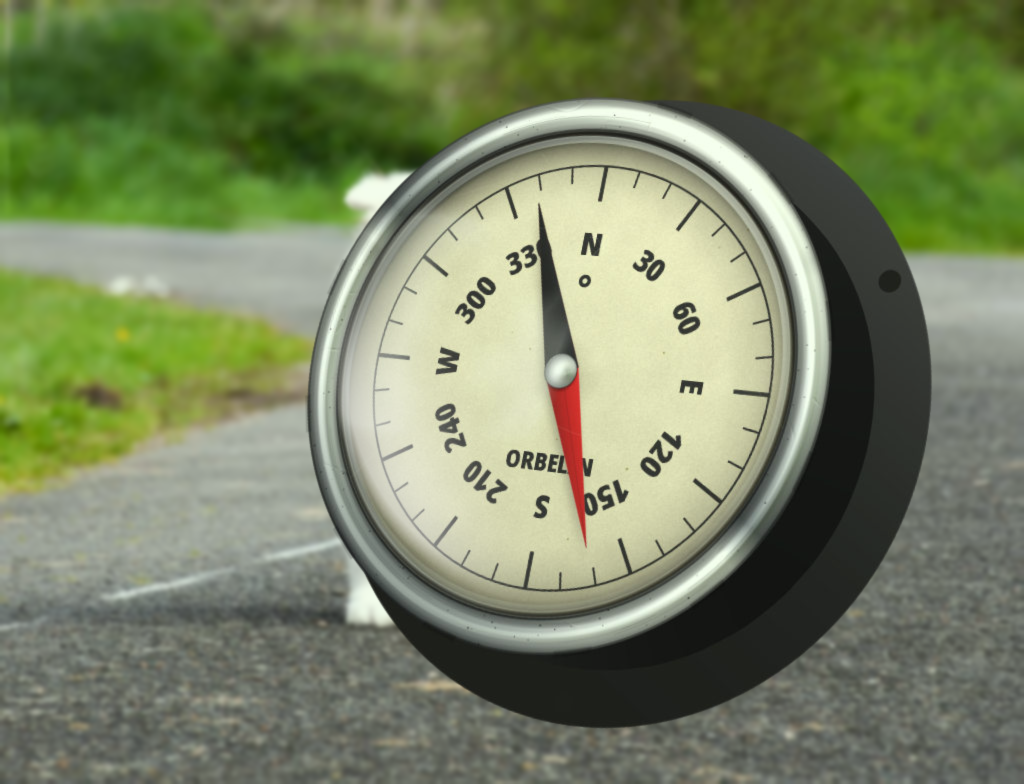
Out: 160 °
